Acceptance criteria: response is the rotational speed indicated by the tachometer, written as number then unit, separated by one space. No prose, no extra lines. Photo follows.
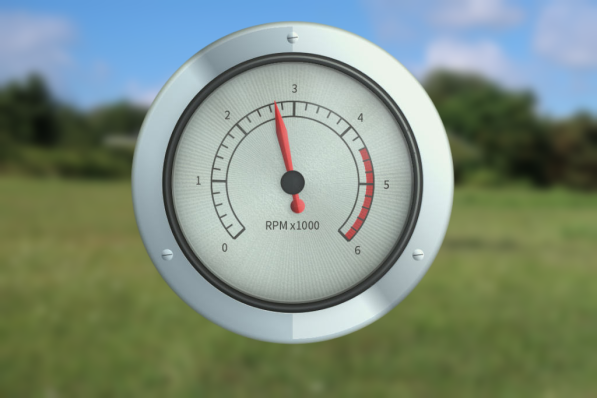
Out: 2700 rpm
